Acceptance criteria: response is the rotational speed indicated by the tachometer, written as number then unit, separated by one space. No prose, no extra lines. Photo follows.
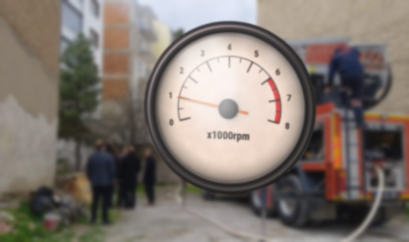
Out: 1000 rpm
